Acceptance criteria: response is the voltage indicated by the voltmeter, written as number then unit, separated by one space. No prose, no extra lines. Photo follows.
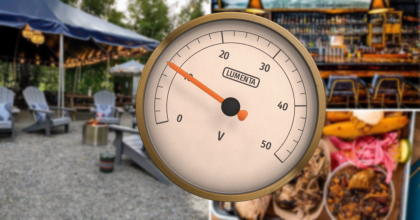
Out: 10 V
